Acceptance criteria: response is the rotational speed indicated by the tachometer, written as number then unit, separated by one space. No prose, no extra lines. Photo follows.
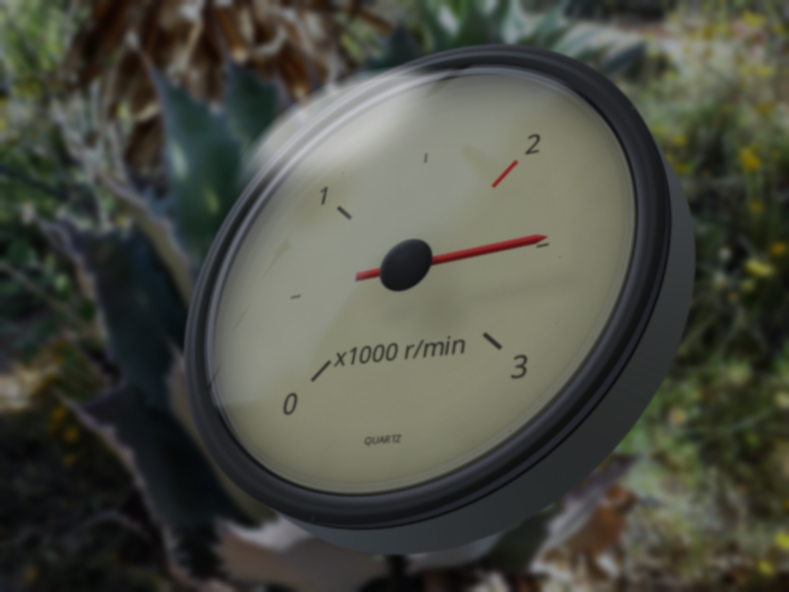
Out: 2500 rpm
